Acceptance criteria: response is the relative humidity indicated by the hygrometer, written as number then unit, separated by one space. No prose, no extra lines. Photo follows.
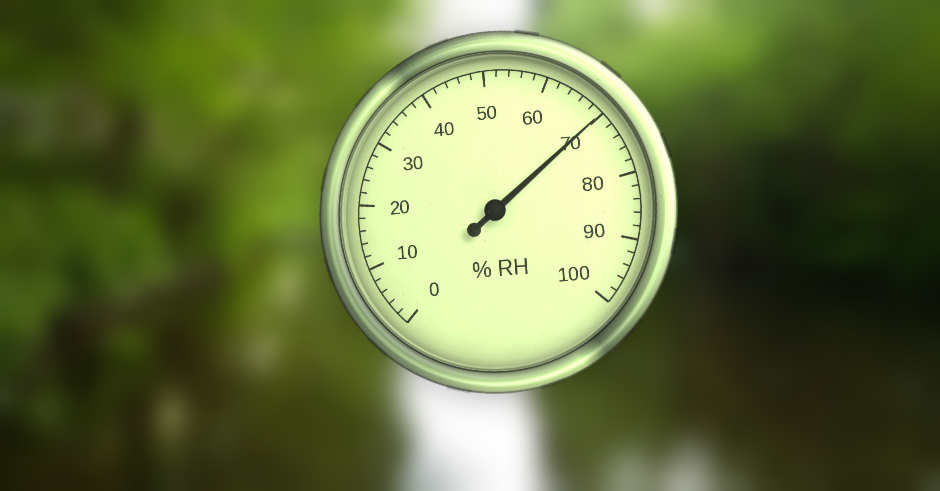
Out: 70 %
